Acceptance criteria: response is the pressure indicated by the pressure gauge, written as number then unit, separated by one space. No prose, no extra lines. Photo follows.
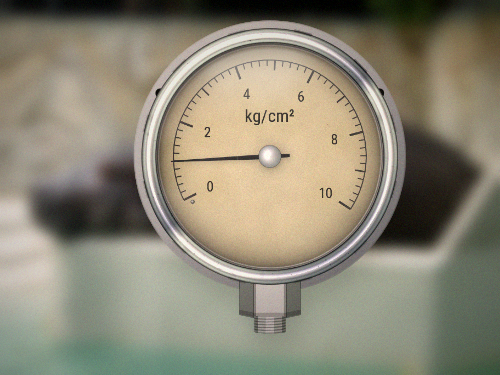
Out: 1 kg/cm²
